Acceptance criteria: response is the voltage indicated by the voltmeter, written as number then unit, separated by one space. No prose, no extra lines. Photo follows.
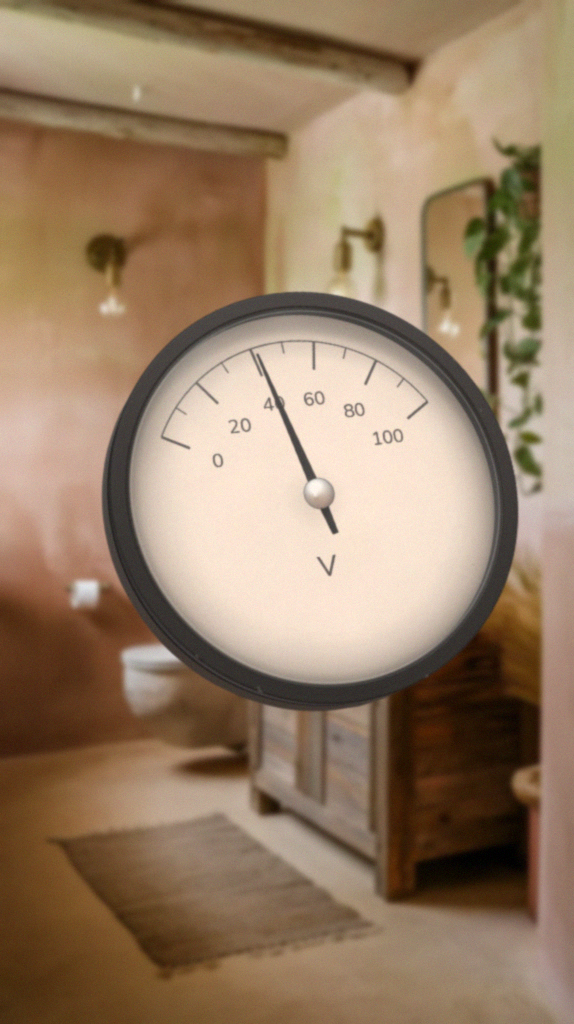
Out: 40 V
